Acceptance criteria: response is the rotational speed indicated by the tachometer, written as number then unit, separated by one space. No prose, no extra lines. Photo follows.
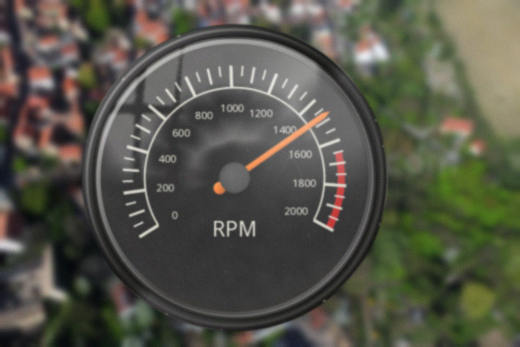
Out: 1475 rpm
